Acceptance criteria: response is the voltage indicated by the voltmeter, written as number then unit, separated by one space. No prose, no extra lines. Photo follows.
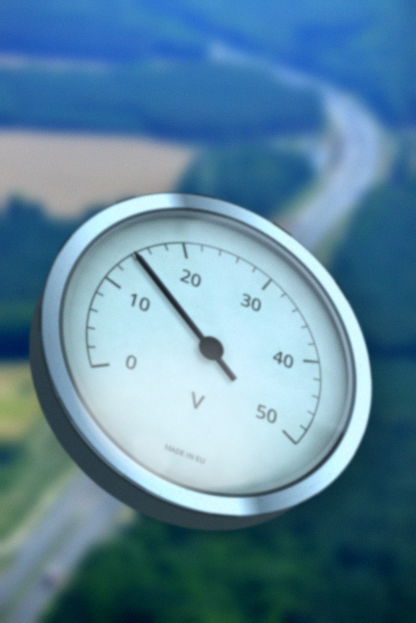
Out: 14 V
